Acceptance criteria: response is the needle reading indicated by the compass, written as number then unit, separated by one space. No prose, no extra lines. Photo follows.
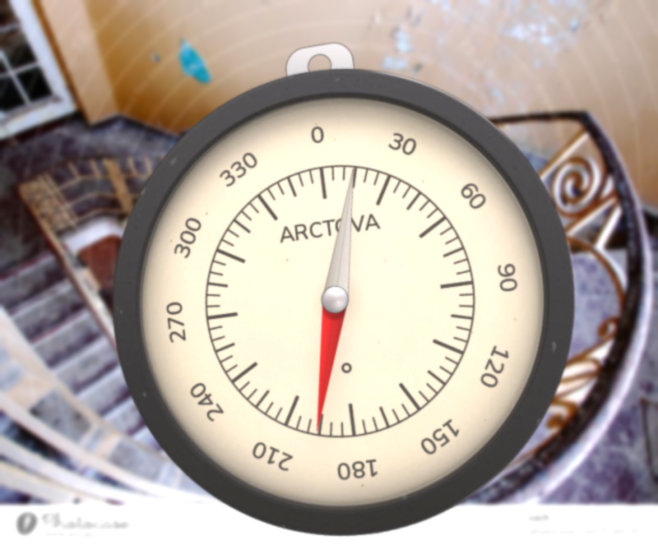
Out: 195 °
